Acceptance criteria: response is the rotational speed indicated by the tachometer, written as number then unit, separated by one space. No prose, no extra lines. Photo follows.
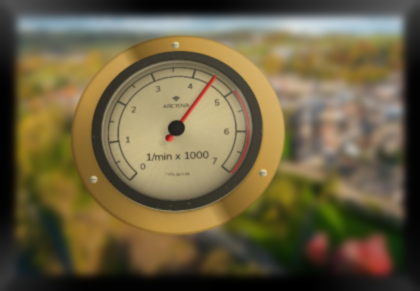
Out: 4500 rpm
